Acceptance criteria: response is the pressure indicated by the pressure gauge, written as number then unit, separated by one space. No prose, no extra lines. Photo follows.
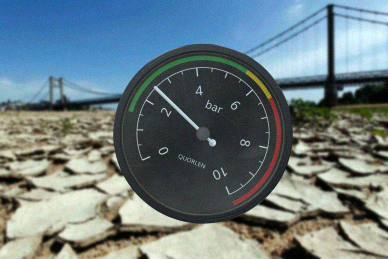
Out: 2.5 bar
